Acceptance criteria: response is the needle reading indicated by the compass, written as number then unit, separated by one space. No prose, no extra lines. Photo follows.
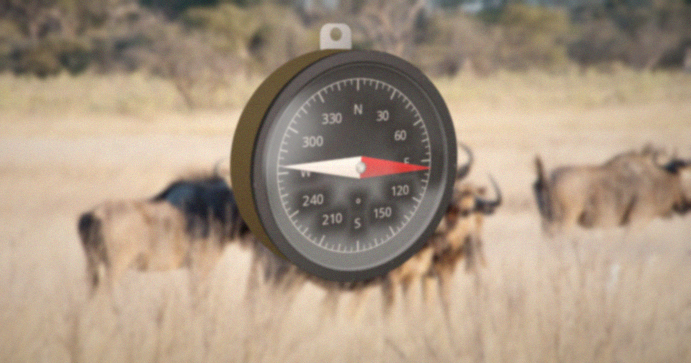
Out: 95 °
